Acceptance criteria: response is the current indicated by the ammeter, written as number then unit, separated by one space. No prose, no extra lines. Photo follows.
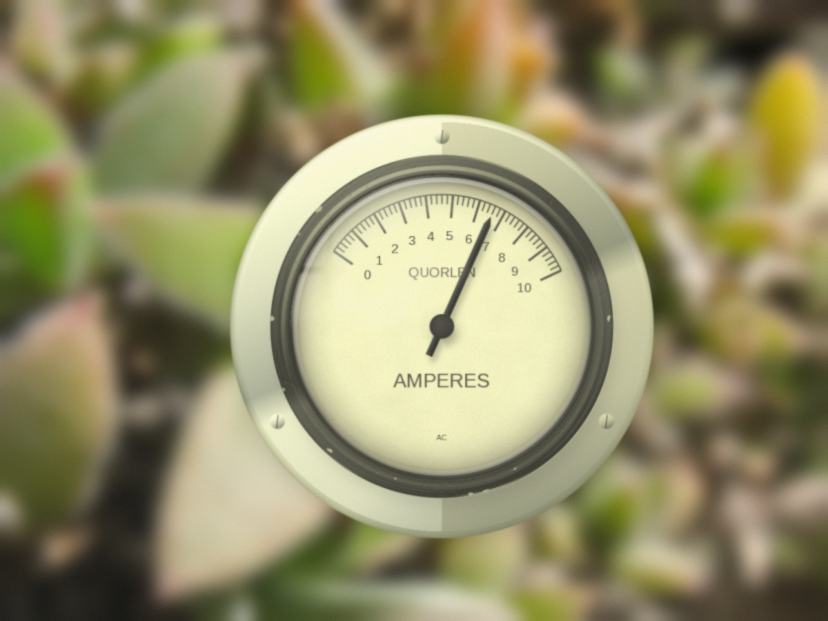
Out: 6.6 A
